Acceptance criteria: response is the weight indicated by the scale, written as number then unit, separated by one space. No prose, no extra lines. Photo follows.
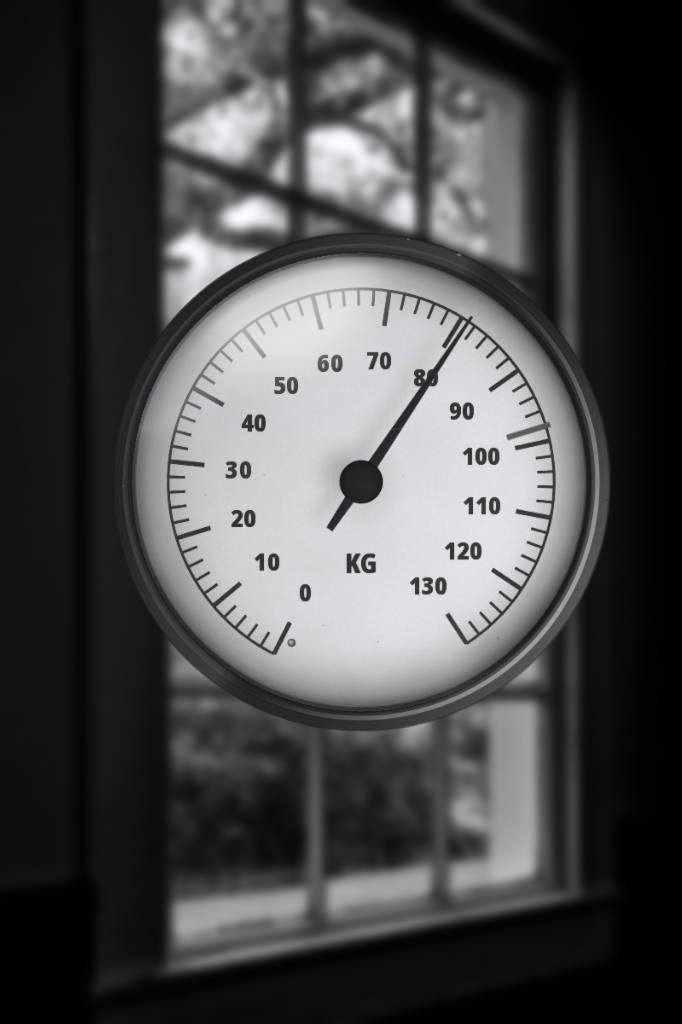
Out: 81 kg
